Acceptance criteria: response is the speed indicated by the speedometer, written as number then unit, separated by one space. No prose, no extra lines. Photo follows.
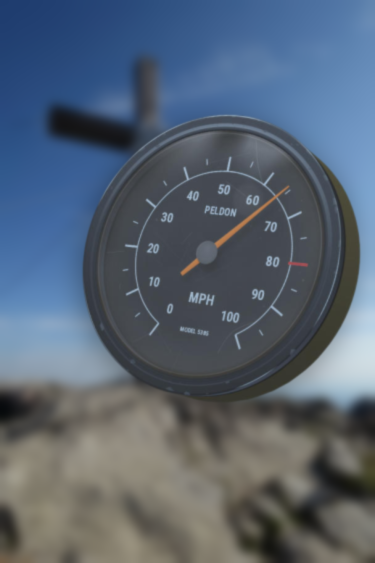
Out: 65 mph
